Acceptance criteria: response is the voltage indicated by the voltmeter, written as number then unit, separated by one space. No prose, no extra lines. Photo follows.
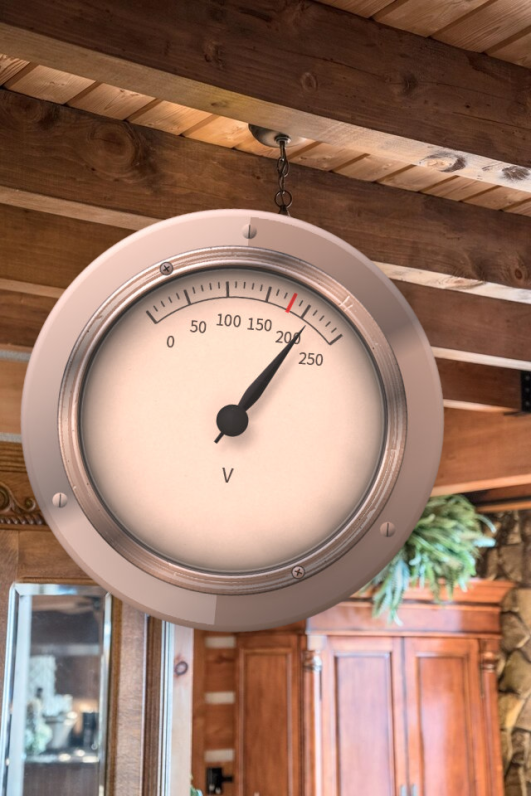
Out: 210 V
